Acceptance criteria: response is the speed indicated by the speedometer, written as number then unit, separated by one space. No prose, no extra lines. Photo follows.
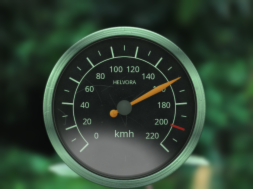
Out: 160 km/h
